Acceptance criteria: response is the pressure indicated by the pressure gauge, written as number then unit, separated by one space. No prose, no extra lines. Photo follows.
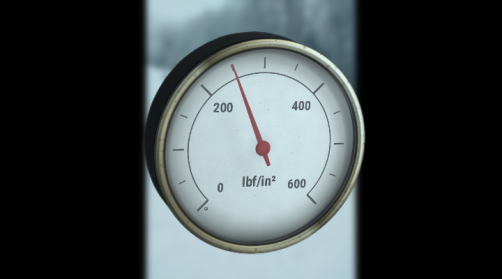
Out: 250 psi
